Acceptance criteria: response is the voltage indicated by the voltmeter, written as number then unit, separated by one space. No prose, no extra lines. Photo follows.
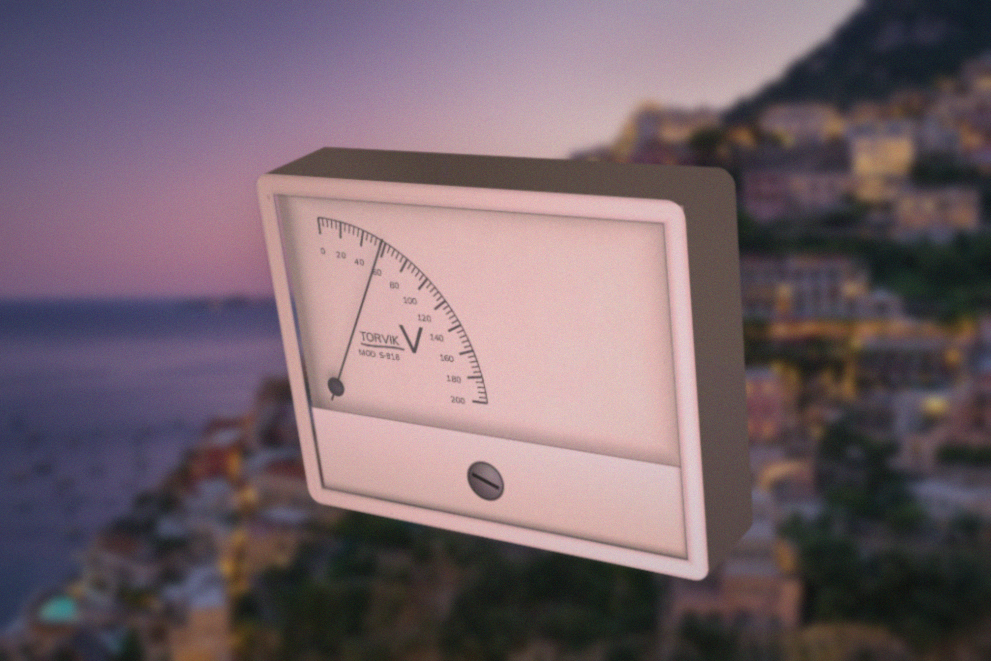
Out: 60 V
